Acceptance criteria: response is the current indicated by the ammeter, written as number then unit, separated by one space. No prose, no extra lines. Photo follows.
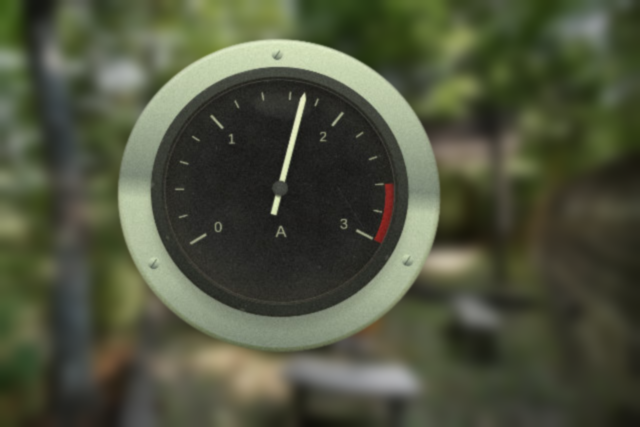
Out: 1.7 A
